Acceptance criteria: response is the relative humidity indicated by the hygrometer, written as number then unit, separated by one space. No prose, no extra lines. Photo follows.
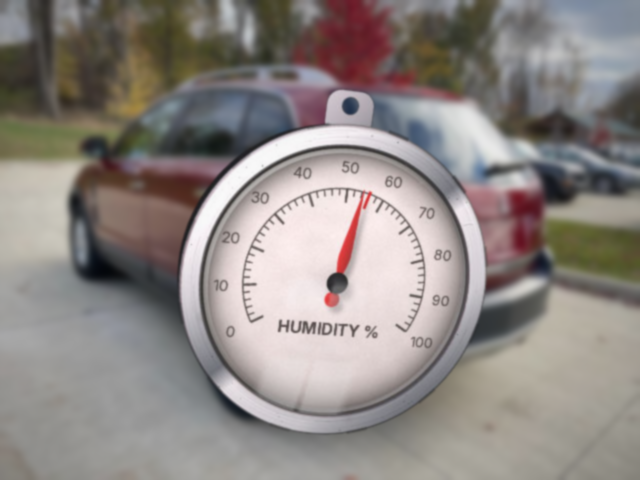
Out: 54 %
